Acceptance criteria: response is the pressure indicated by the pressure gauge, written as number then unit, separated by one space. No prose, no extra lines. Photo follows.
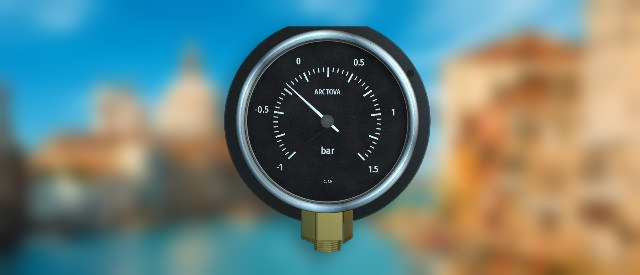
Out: -0.2 bar
